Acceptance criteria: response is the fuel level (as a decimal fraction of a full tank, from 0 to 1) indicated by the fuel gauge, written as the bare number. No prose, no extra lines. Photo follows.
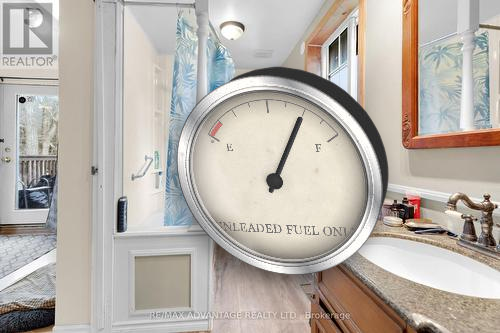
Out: 0.75
